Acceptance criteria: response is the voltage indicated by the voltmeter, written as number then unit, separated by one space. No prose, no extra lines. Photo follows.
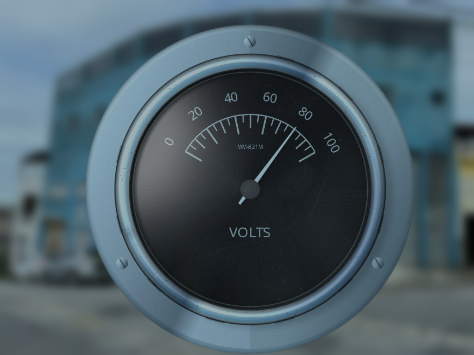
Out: 80 V
